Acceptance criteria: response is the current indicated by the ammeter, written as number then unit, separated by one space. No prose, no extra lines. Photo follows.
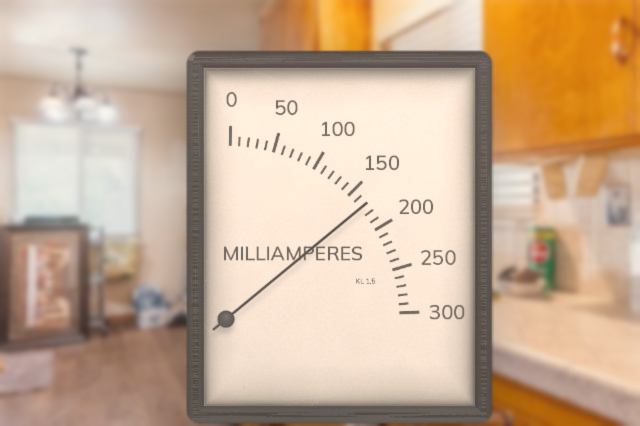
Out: 170 mA
